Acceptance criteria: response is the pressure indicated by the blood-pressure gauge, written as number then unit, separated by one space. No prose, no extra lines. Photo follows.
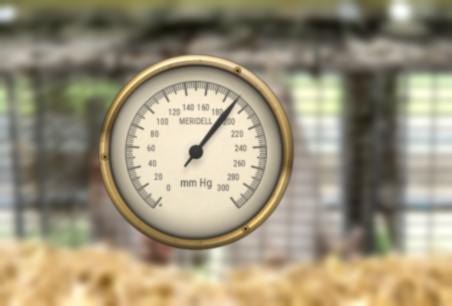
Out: 190 mmHg
